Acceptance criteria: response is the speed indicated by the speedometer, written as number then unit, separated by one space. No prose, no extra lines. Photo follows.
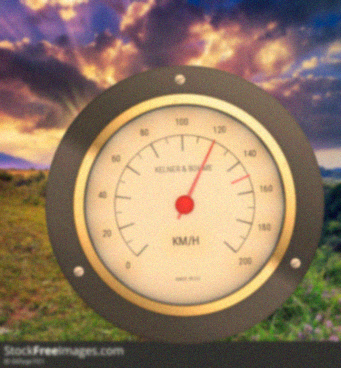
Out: 120 km/h
